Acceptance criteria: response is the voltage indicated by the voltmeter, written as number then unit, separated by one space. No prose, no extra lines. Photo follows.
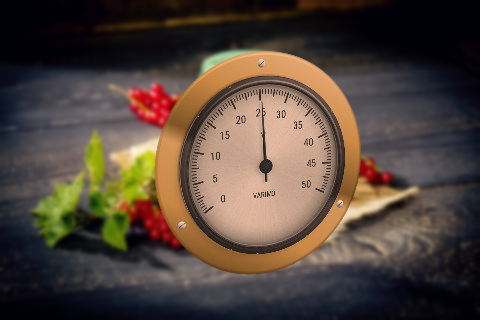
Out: 25 V
